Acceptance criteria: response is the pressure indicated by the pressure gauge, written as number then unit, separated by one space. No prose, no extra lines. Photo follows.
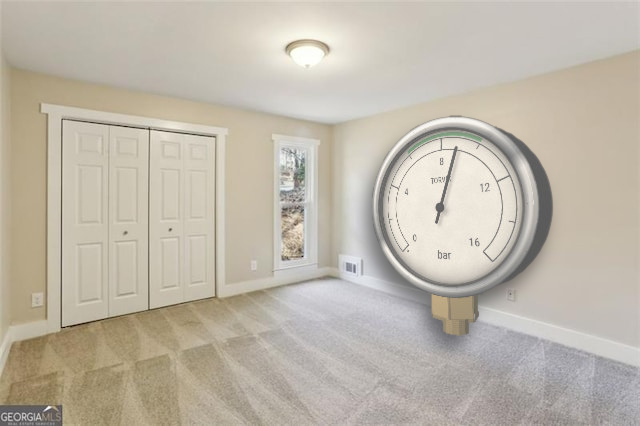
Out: 9 bar
